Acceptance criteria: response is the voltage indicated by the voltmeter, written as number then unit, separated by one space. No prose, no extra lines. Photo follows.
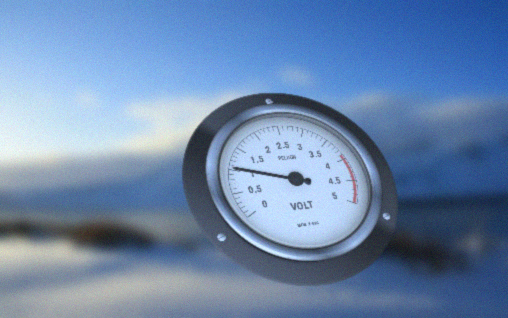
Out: 1 V
